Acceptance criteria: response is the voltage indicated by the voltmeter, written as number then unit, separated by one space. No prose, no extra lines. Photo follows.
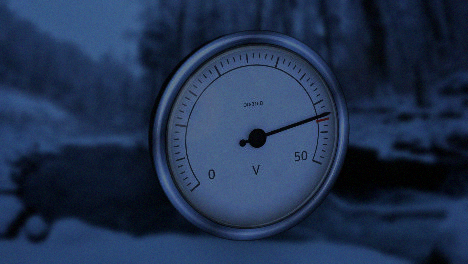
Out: 42 V
